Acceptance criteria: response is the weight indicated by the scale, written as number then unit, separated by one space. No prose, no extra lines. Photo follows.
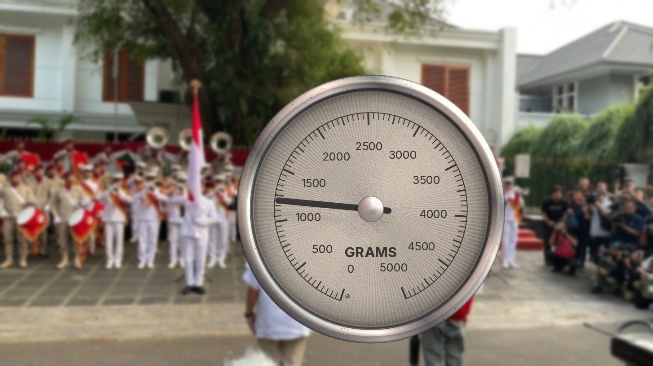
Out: 1200 g
